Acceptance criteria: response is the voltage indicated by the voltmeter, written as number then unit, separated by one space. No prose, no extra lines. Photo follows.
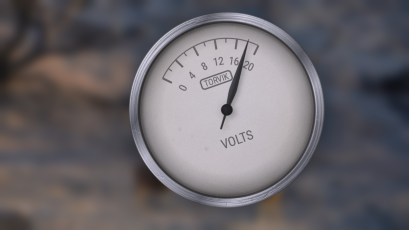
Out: 18 V
